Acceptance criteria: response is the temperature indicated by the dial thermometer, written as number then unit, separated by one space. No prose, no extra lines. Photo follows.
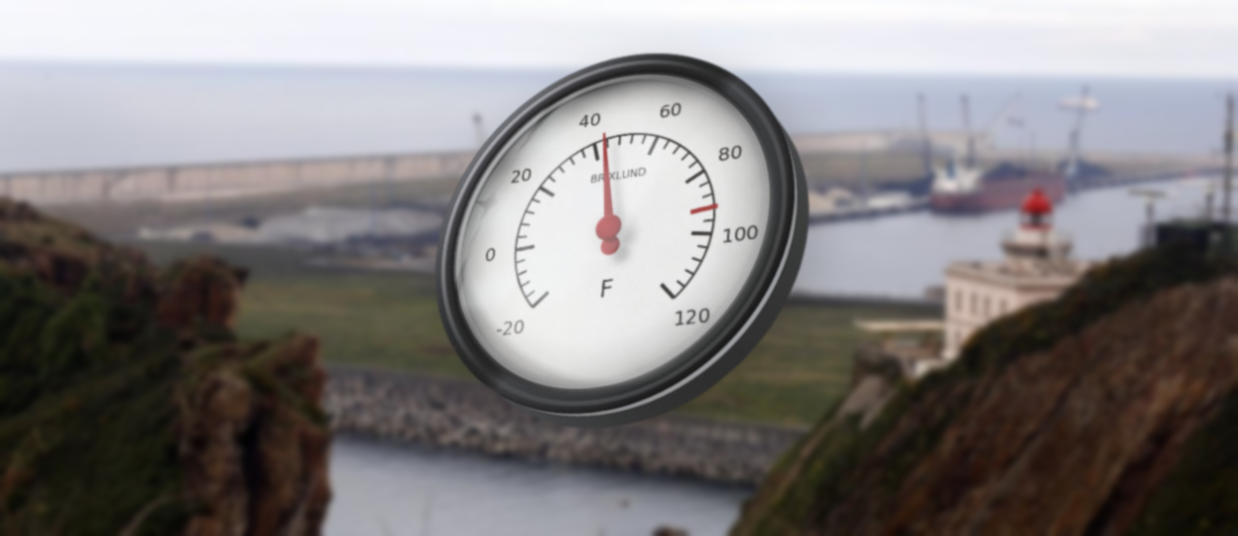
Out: 44 °F
